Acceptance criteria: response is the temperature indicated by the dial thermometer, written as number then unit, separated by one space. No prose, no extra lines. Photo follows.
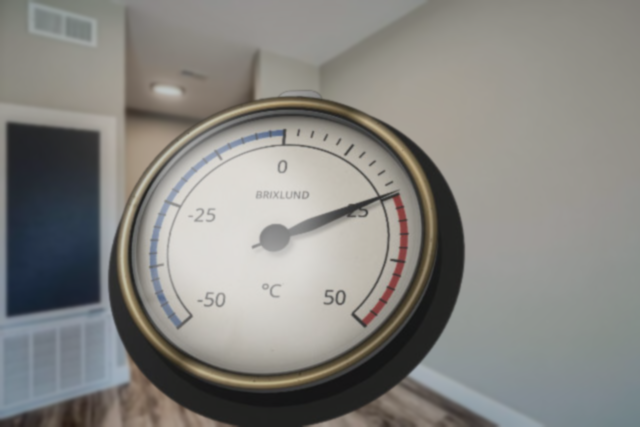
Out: 25 °C
